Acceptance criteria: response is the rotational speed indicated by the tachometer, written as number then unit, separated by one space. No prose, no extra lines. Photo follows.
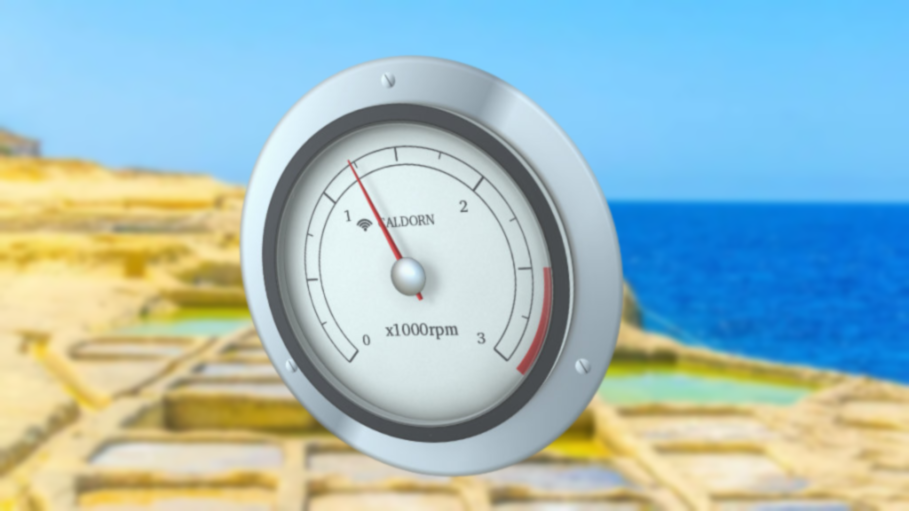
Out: 1250 rpm
